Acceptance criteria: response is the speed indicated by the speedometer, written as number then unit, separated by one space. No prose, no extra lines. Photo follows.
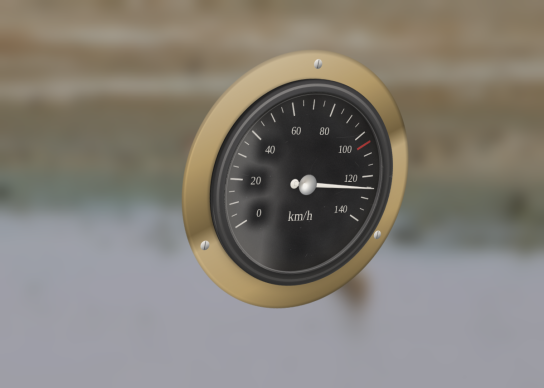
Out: 125 km/h
